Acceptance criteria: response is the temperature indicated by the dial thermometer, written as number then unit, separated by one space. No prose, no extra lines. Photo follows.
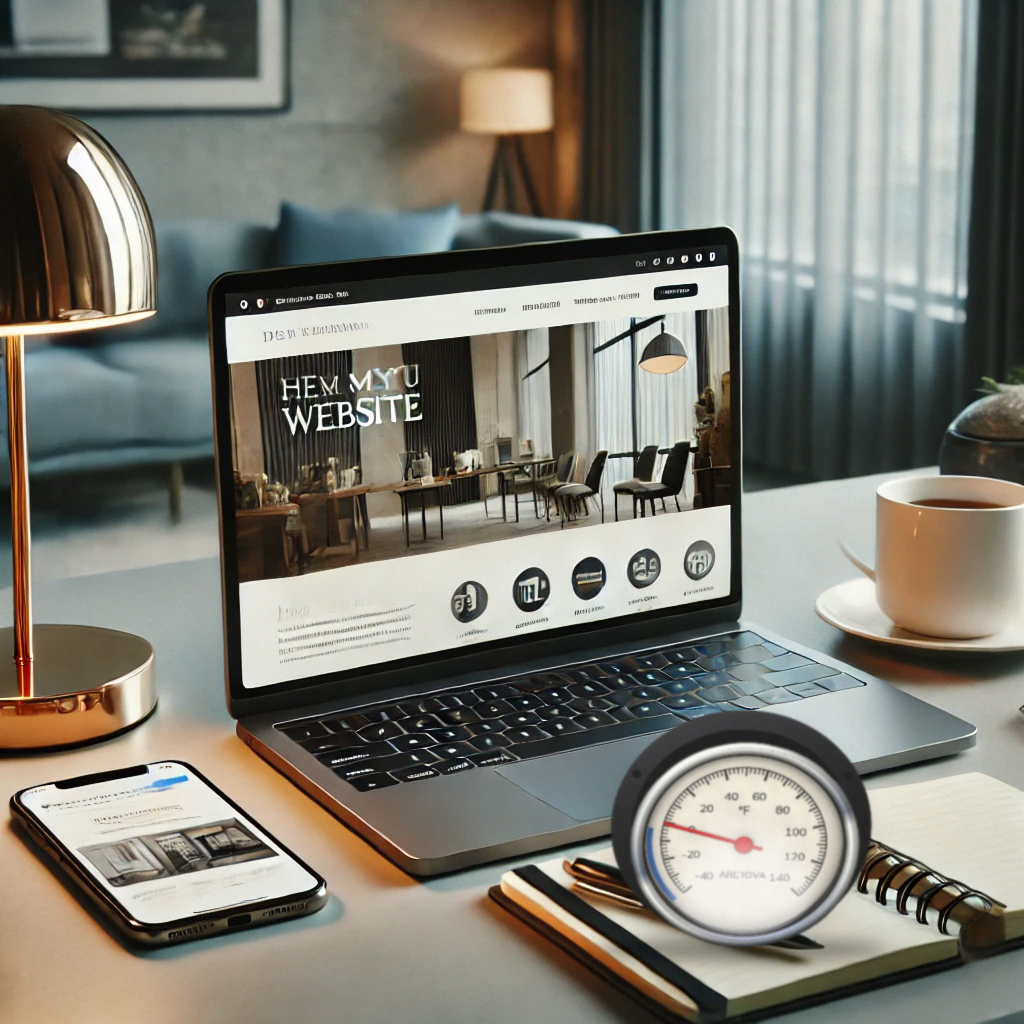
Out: 0 °F
